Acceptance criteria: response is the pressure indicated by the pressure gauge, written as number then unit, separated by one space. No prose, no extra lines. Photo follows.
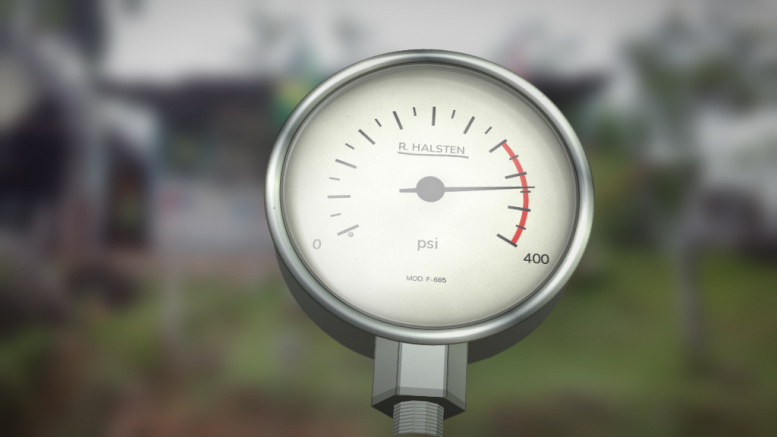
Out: 340 psi
